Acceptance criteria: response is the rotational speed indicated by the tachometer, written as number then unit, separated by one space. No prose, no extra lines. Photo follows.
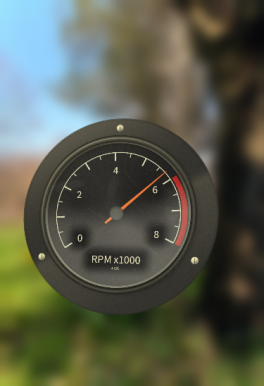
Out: 5750 rpm
